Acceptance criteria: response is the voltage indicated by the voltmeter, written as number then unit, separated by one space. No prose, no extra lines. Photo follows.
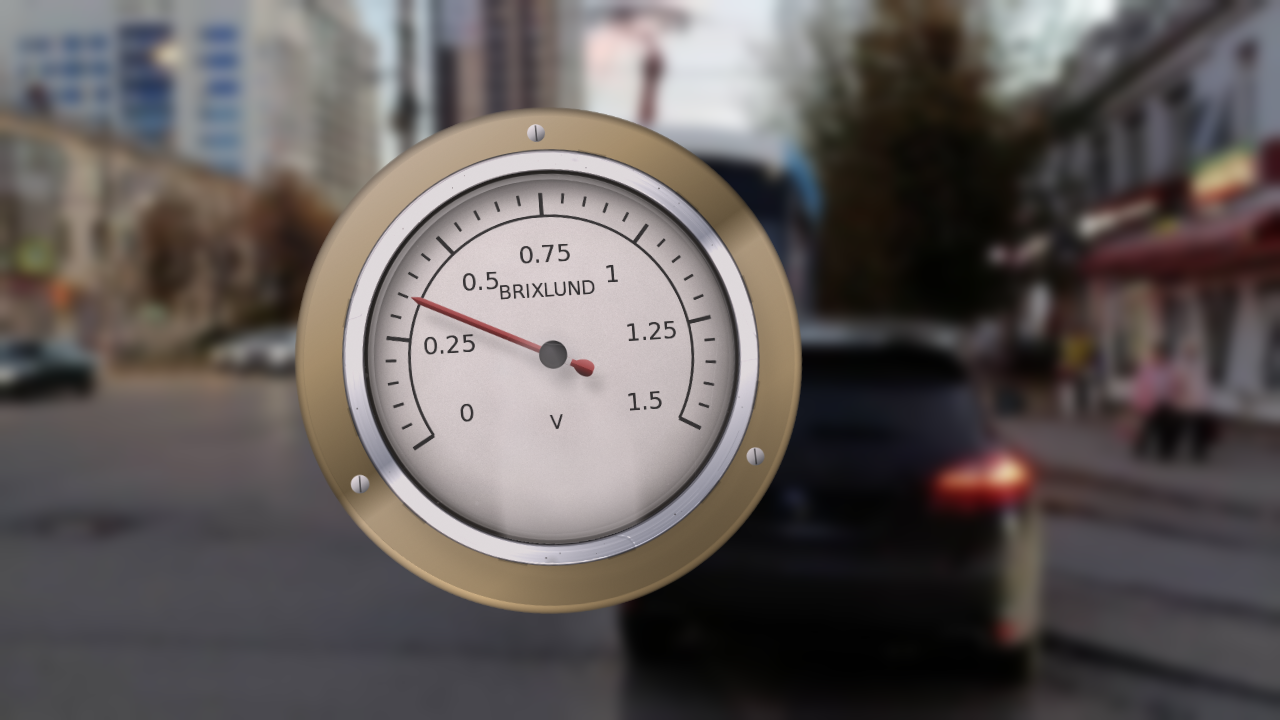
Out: 0.35 V
